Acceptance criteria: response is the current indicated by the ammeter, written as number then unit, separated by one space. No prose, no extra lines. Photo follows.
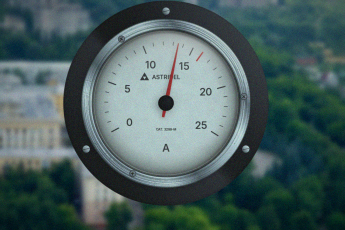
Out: 13.5 A
